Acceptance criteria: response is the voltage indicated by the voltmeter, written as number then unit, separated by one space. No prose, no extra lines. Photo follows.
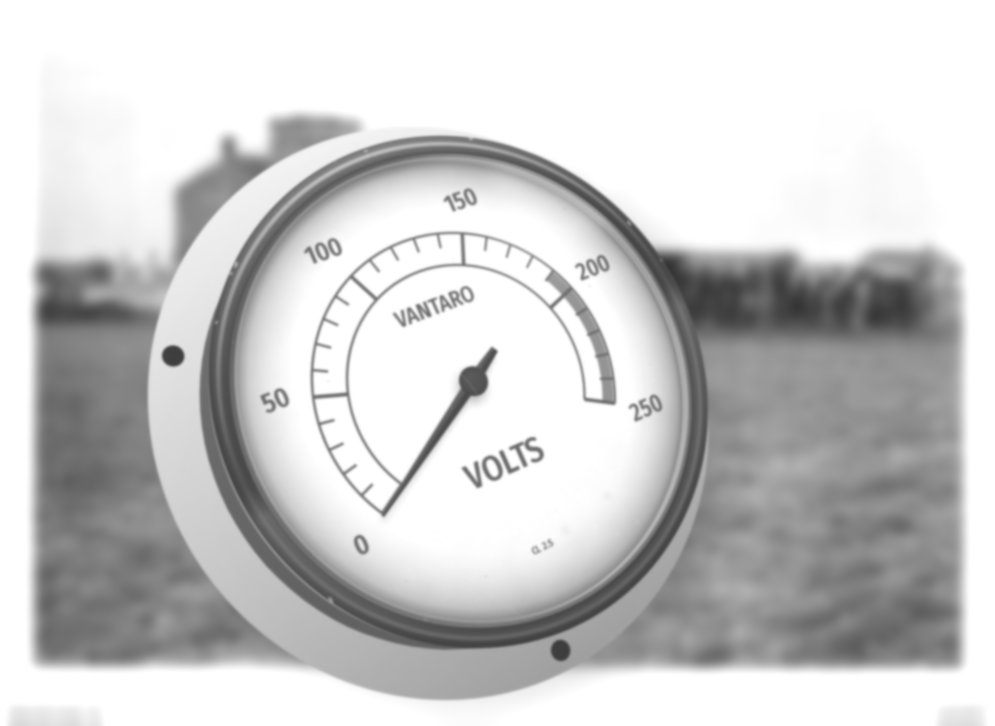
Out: 0 V
